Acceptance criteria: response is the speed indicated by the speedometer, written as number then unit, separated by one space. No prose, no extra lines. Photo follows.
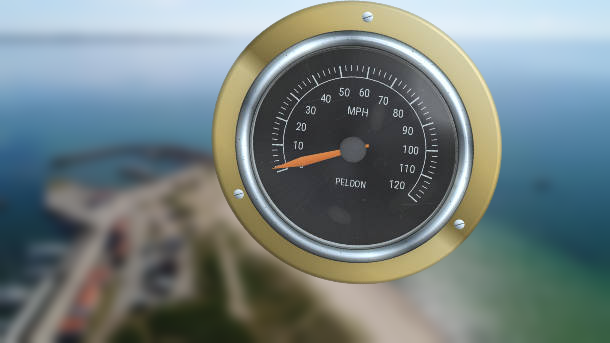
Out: 2 mph
